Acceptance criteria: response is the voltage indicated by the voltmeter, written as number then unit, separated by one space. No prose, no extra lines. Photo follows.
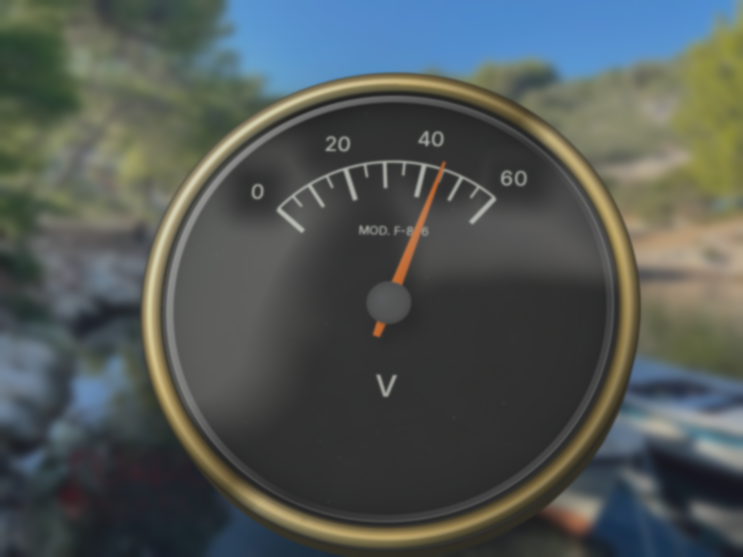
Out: 45 V
